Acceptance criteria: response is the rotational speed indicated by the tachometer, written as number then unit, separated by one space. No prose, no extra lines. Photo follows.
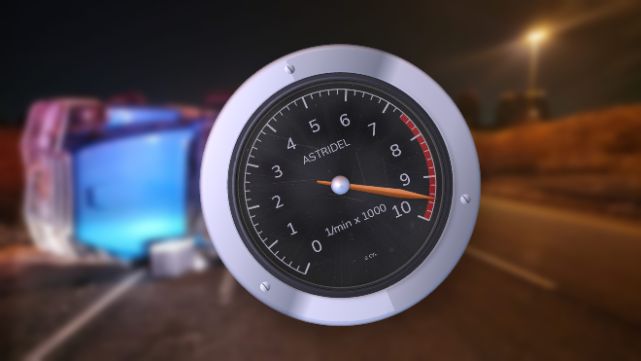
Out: 9500 rpm
